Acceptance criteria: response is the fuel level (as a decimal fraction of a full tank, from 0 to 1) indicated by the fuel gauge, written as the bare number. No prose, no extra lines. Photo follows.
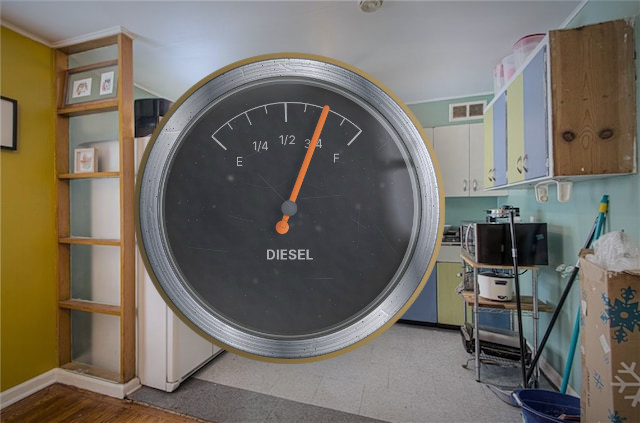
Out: 0.75
